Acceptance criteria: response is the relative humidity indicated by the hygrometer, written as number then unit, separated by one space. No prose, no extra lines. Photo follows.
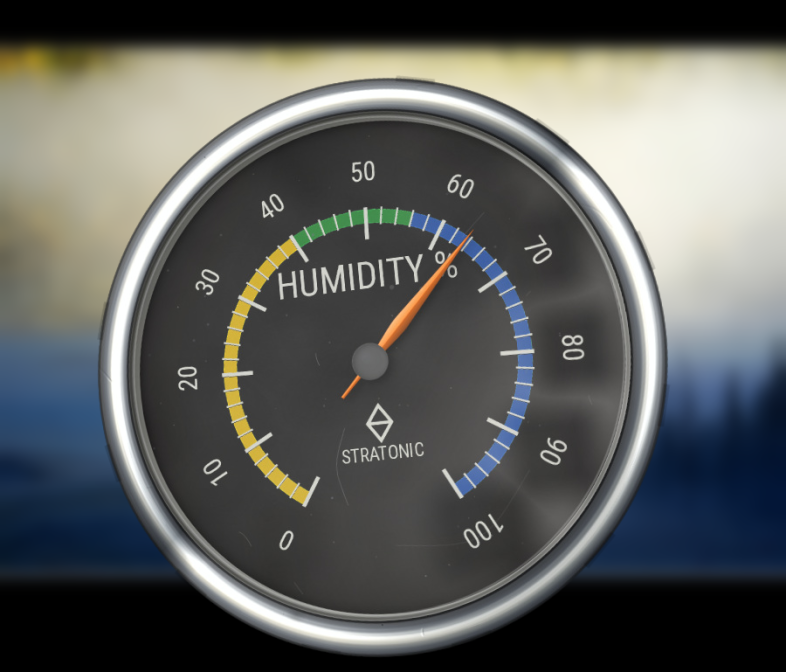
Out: 64 %
